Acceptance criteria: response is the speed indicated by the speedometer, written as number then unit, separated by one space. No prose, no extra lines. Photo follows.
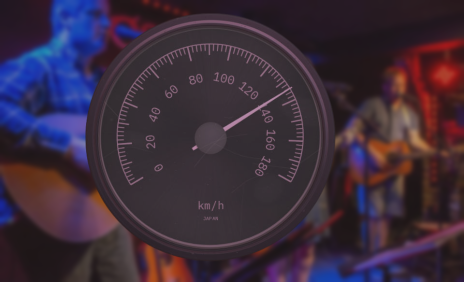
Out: 134 km/h
